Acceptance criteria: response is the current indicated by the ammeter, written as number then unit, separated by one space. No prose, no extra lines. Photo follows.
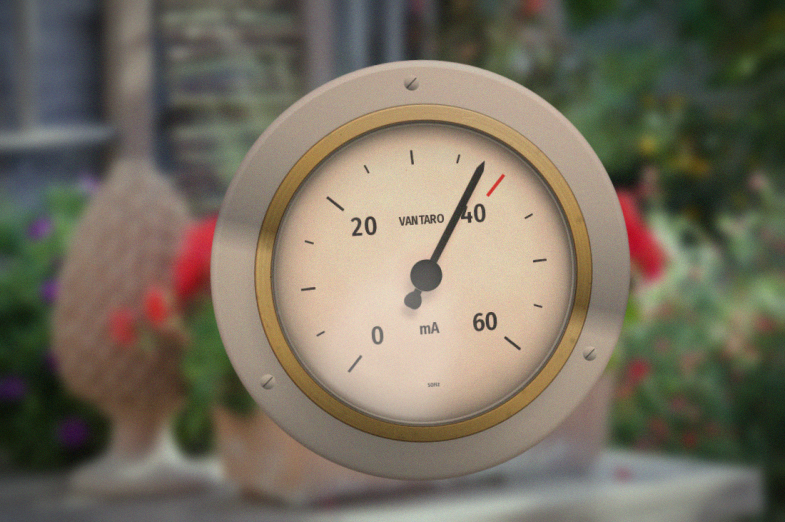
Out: 37.5 mA
